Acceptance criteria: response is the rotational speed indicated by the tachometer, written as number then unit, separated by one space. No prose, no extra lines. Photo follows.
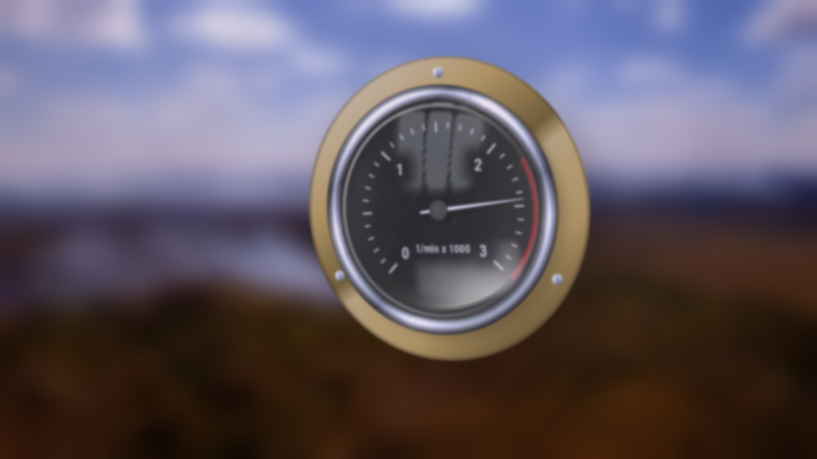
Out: 2450 rpm
